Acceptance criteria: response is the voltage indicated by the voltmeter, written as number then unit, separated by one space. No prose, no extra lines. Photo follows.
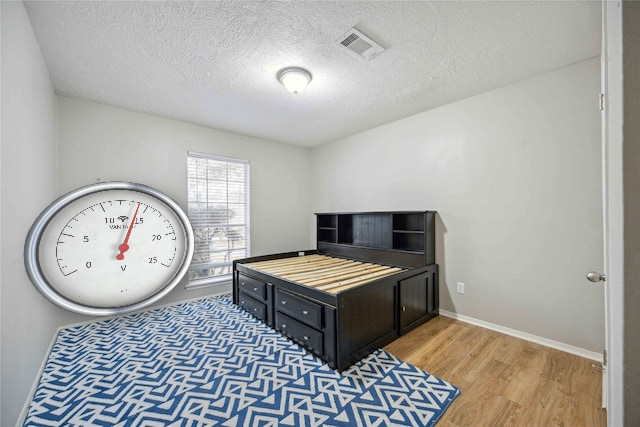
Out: 14 V
